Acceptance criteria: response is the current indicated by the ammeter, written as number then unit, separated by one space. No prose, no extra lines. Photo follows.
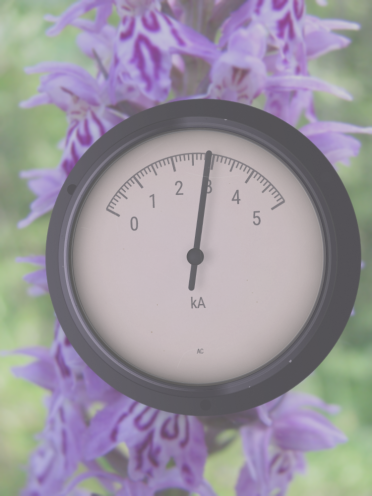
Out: 2.9 kA
